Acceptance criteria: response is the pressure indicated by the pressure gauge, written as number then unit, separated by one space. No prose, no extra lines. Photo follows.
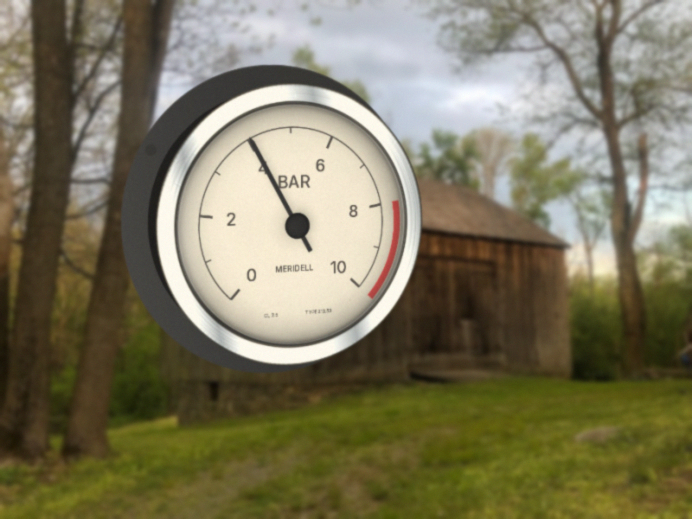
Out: 4 bar
